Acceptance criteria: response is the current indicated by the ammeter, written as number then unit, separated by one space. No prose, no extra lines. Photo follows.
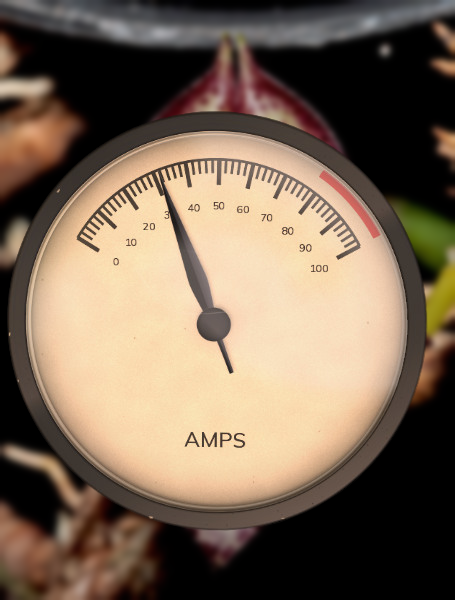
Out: 32 A
